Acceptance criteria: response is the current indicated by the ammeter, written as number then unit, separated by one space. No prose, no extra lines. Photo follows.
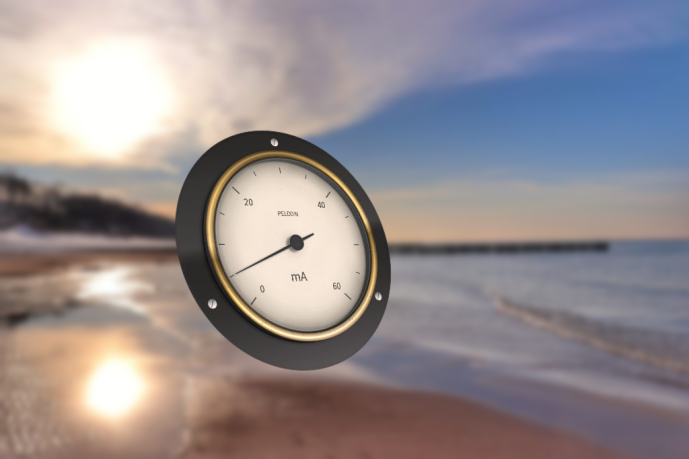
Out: 5 mA
